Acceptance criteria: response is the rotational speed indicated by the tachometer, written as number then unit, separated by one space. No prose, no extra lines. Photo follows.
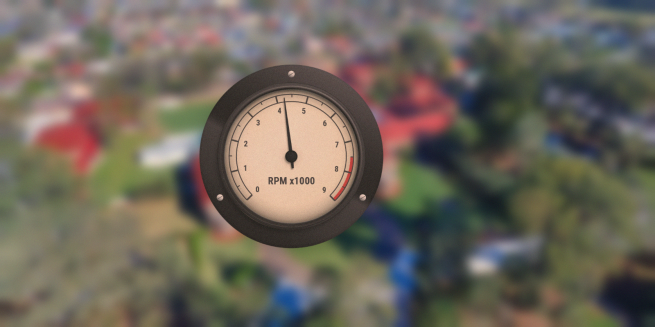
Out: 4250 rpm
